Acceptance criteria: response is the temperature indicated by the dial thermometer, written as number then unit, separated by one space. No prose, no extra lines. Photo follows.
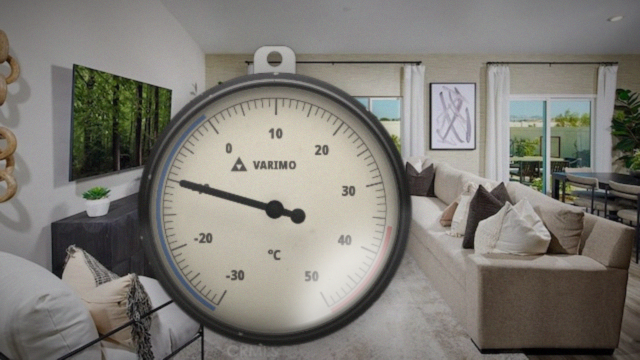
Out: -10 °C
